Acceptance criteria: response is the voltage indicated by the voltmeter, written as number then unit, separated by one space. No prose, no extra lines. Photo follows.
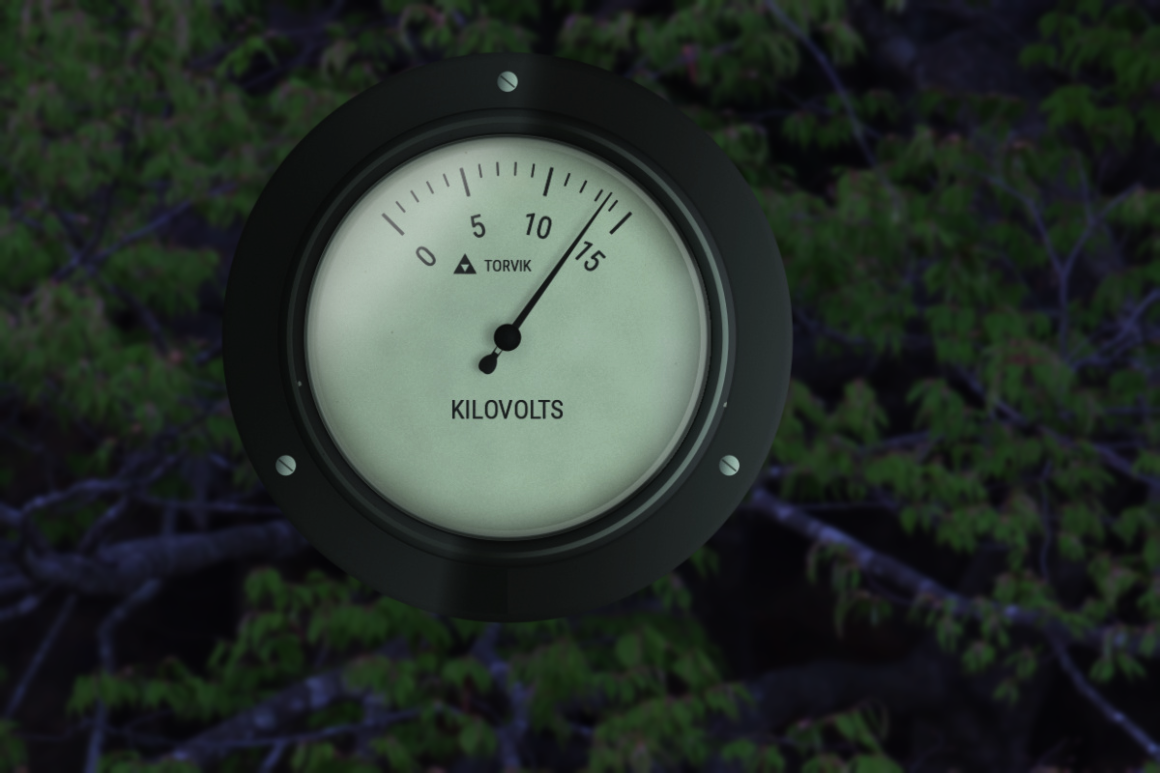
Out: 13.5 kV
